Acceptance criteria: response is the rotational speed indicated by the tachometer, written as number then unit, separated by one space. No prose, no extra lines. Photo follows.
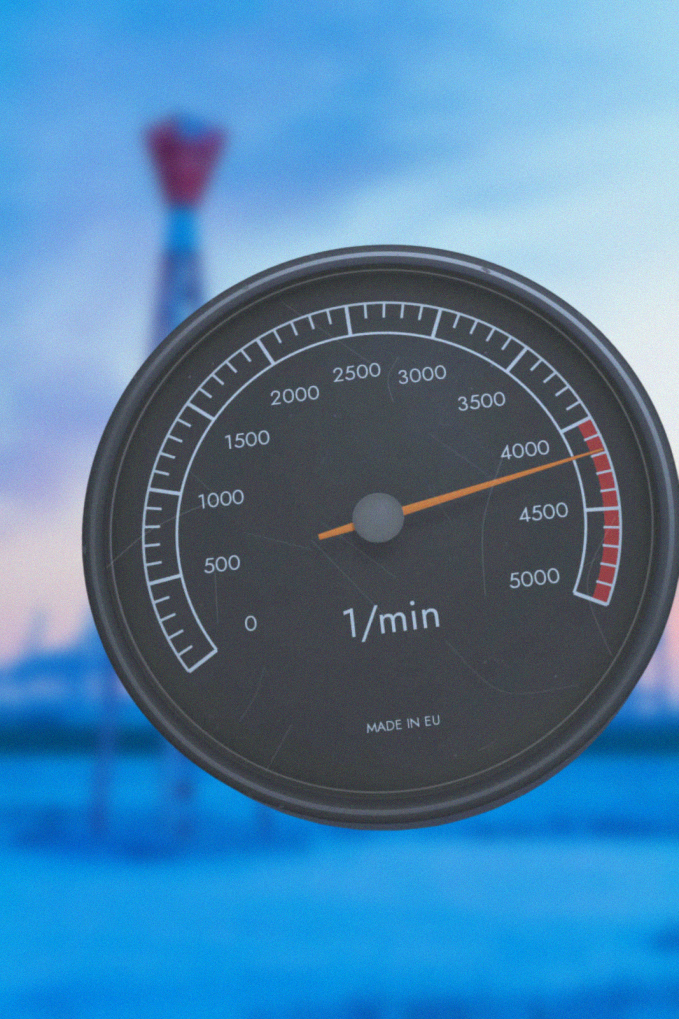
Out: 4200 rpm
